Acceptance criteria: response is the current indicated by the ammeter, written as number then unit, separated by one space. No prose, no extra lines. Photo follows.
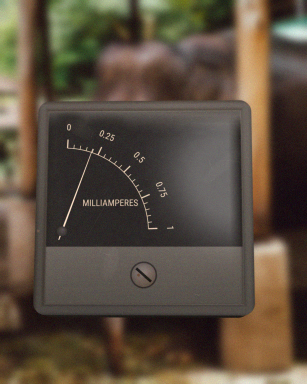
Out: 0.2 mA
